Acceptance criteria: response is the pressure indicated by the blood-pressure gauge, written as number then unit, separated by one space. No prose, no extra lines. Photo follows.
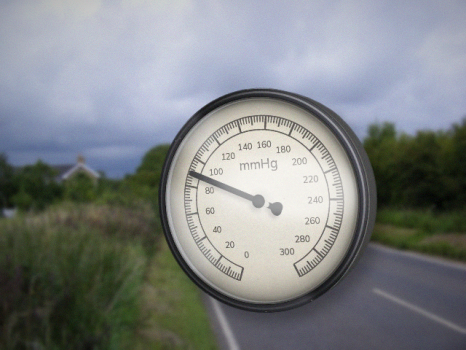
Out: 90 mmHg
